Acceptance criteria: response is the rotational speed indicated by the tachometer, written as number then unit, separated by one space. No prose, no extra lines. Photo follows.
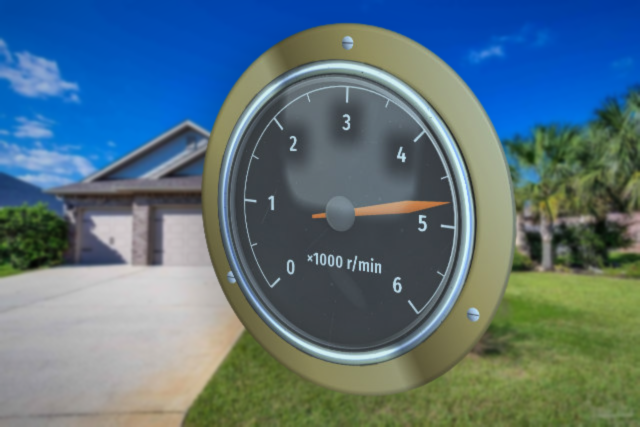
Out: 4750 rpm
